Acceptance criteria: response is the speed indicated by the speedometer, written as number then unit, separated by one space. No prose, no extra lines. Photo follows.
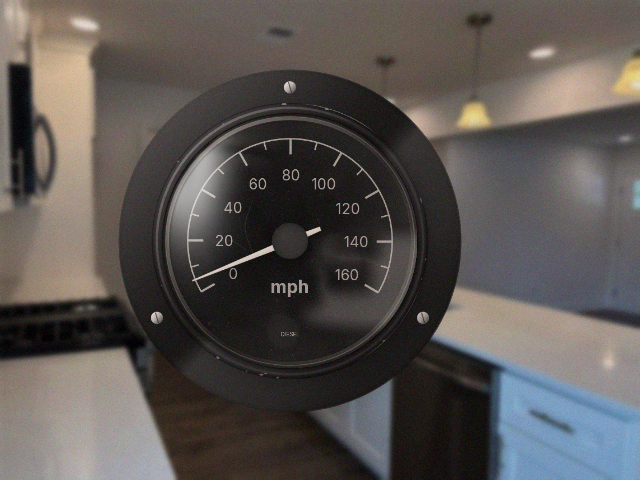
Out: 5 mph
